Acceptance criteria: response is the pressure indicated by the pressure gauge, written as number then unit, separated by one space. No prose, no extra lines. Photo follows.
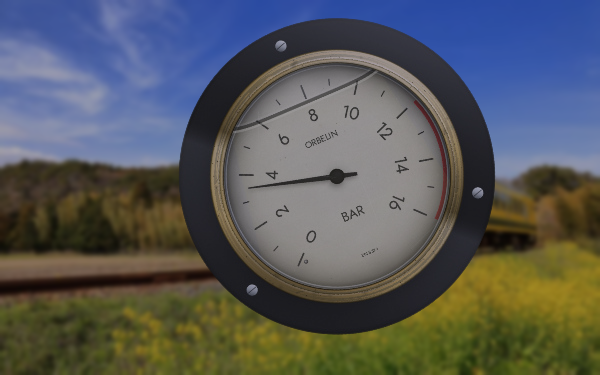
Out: 3.5 bar
